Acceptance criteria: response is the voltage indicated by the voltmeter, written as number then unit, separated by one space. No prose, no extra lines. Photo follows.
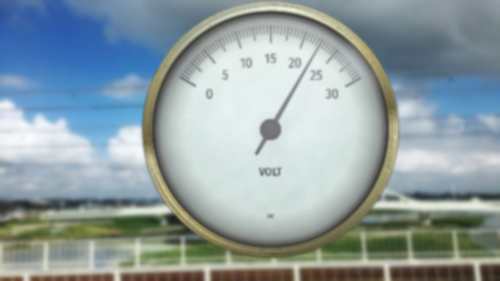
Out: 22.5 V
